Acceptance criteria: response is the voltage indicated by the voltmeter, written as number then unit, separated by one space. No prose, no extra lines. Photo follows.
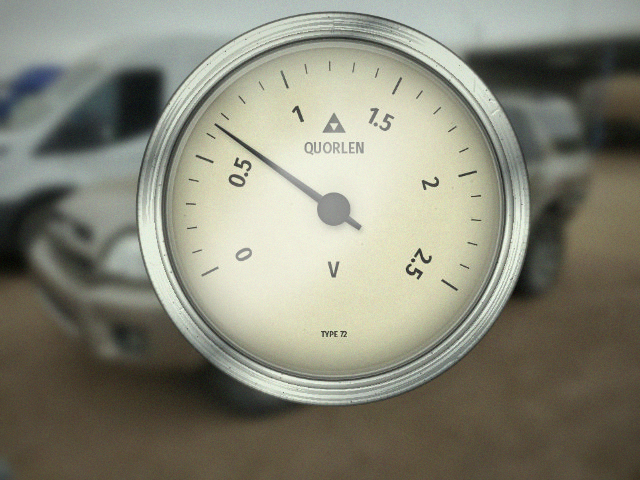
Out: 0.65 V
